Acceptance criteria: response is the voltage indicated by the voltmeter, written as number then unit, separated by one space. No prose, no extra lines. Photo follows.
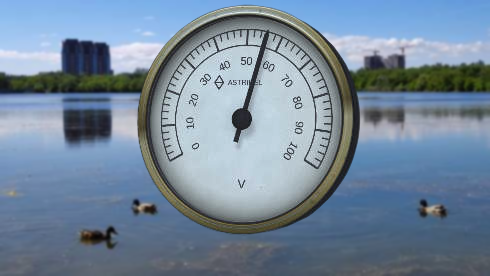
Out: 56 V
